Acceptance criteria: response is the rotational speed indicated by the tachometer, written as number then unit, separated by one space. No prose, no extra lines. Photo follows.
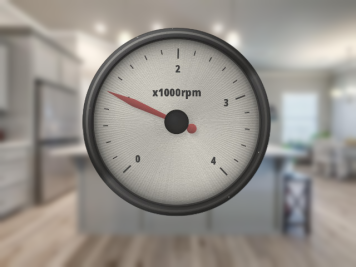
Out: 1000 rpm
